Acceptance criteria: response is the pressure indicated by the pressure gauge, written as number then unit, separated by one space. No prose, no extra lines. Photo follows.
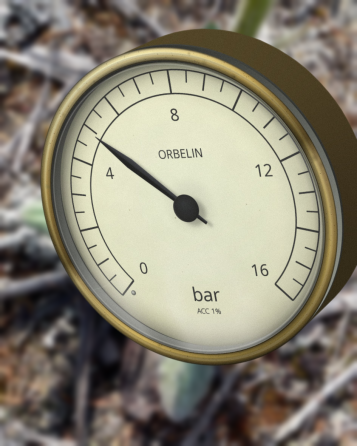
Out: 5 bar
